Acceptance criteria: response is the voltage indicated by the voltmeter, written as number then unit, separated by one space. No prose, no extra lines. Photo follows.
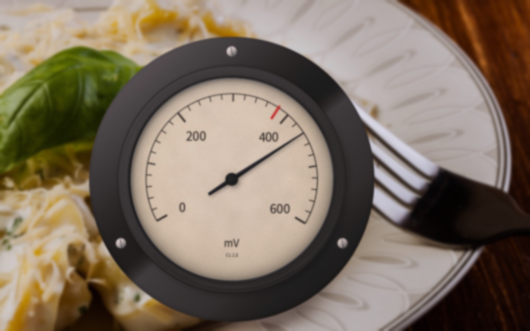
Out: 440 mV
